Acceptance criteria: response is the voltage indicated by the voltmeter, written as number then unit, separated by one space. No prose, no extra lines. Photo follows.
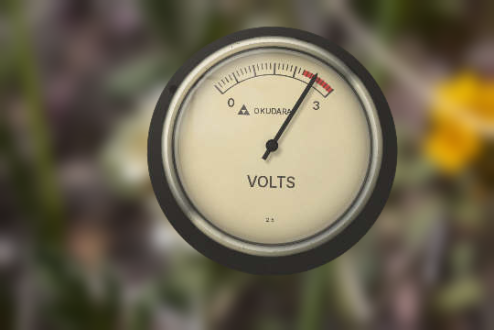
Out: 2.5 V
